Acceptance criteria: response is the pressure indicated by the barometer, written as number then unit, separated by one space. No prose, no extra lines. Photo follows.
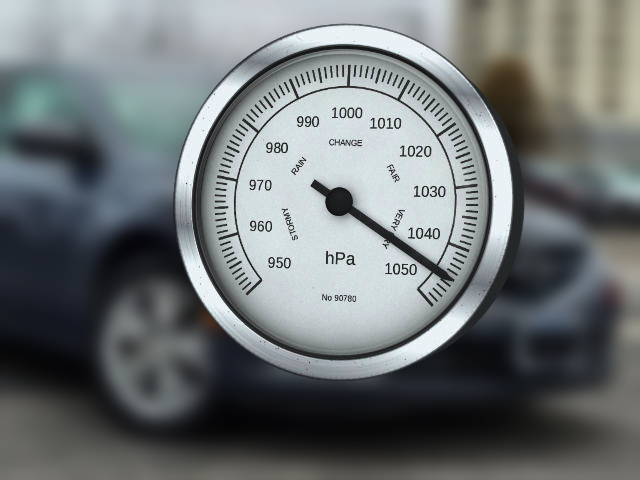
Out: 1045 hPa
